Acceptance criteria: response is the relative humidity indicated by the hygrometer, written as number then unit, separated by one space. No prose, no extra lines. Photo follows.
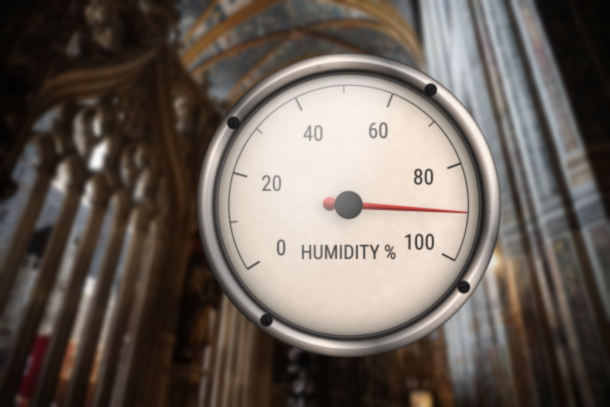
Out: 90 %
